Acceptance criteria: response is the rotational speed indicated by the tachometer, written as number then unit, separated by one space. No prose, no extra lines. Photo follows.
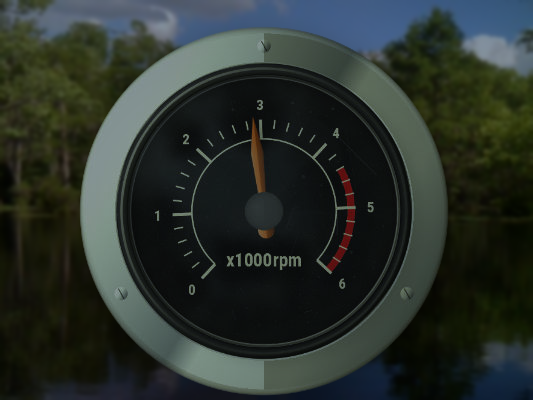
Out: 2900 rpm
